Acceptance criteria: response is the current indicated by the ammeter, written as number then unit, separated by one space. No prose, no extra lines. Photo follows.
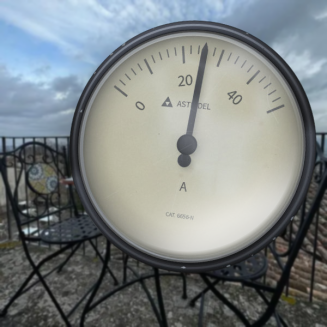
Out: 26 A
